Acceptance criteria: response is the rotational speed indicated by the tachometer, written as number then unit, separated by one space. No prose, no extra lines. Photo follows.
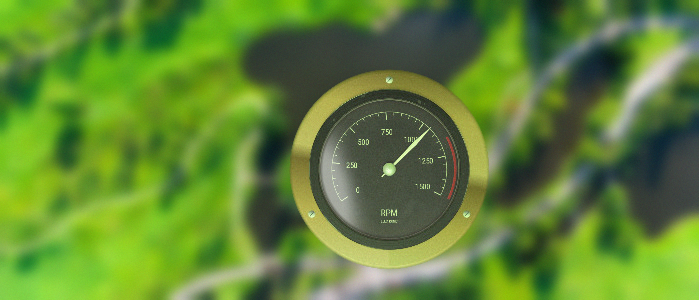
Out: 1050 rpm
